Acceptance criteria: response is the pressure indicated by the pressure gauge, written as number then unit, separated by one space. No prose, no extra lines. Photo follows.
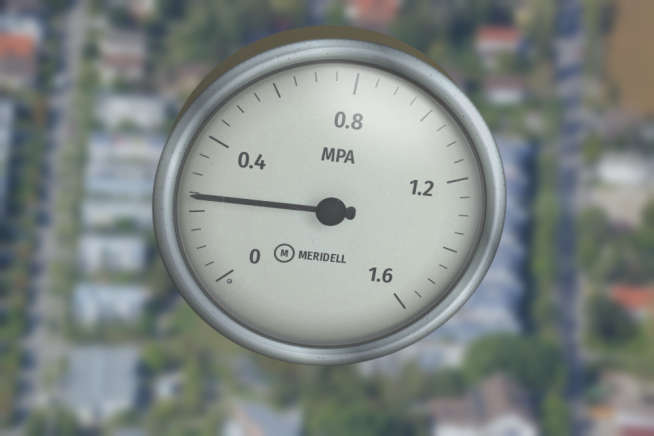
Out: 0.25 MPa
